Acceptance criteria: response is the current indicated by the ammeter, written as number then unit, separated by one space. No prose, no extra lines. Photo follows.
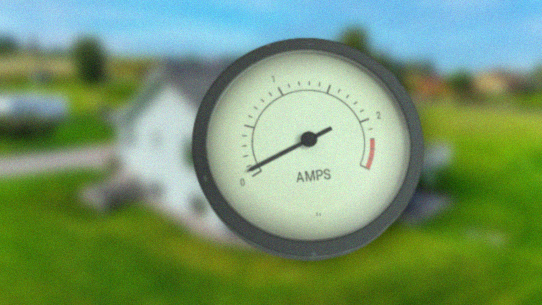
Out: 0.05 A
